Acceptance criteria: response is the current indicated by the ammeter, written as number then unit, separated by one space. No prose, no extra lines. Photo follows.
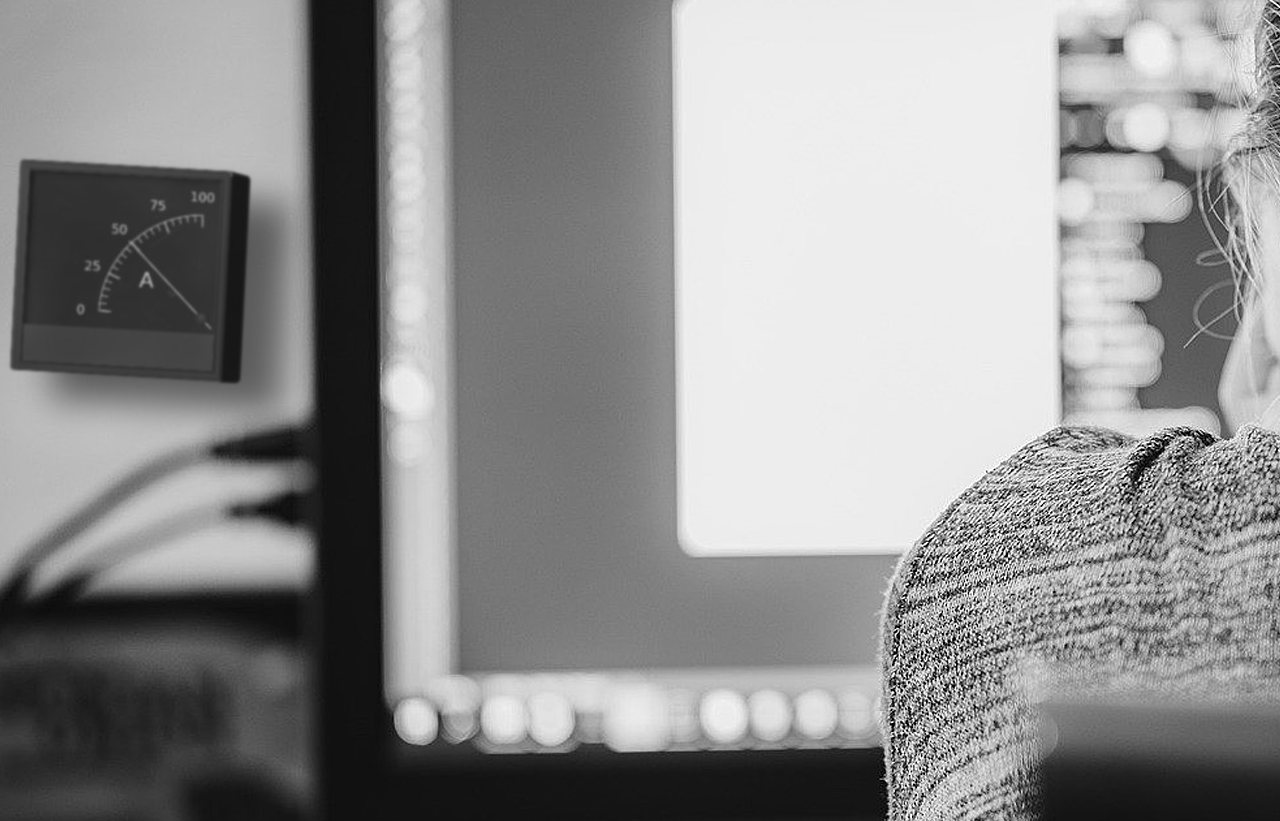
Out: 50 A
